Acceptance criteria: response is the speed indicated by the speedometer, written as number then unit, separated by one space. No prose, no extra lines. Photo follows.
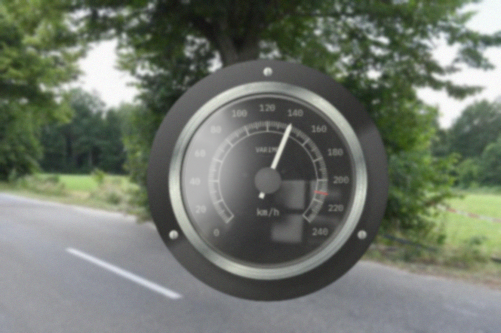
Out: 140 km/h
